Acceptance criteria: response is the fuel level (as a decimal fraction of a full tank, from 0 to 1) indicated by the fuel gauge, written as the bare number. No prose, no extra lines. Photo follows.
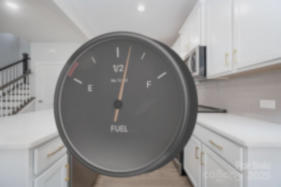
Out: 0.625
